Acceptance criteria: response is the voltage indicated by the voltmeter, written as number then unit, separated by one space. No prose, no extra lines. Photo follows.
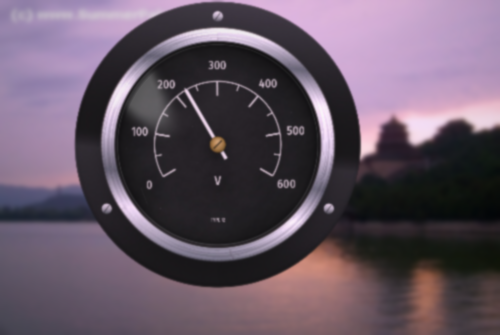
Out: 225 V
